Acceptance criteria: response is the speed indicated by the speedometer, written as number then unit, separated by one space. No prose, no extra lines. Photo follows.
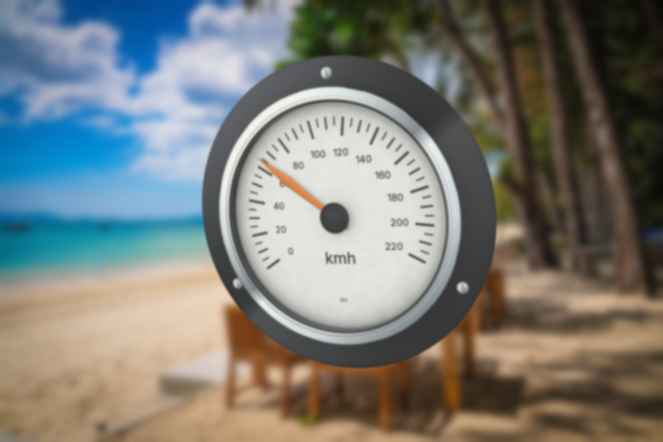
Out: 65 km/h
